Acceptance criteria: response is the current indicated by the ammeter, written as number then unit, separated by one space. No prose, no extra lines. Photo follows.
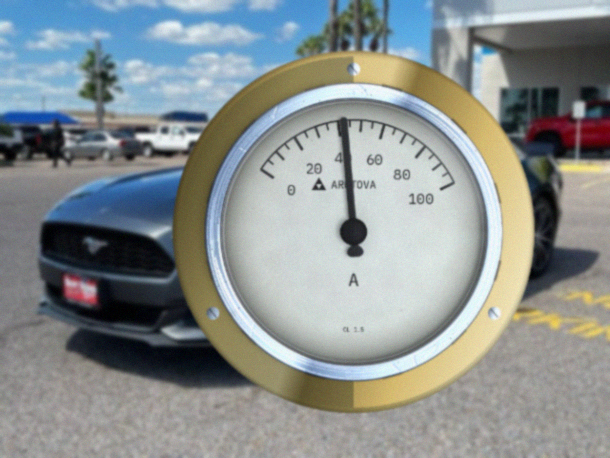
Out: 42.5 A
